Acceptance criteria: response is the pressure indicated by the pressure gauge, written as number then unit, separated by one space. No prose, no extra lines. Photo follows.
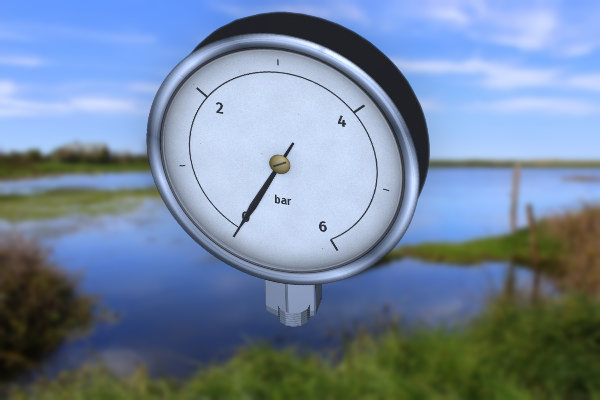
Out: 0 bar
